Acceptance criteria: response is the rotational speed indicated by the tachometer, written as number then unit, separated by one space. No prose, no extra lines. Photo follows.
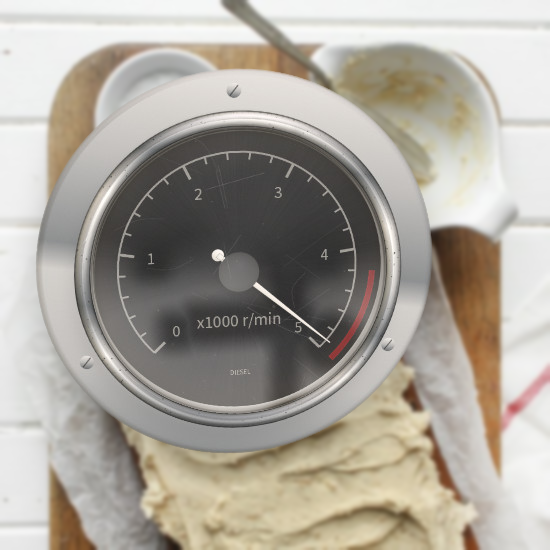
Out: 4900 rpm
